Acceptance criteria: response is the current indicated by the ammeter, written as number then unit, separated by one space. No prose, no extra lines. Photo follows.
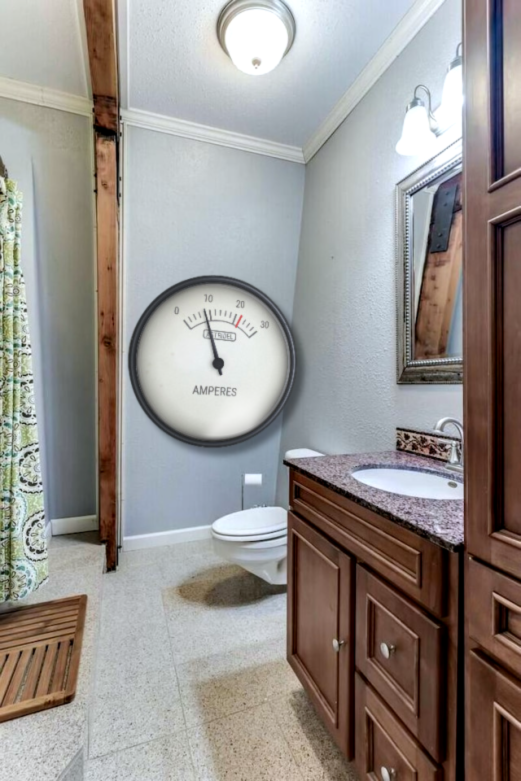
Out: 8 A
